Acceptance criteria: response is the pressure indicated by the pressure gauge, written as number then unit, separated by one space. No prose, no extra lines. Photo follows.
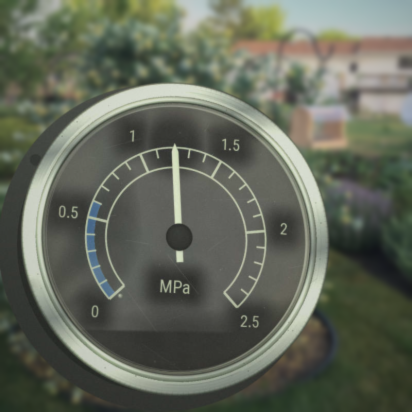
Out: 1.2 MPa
